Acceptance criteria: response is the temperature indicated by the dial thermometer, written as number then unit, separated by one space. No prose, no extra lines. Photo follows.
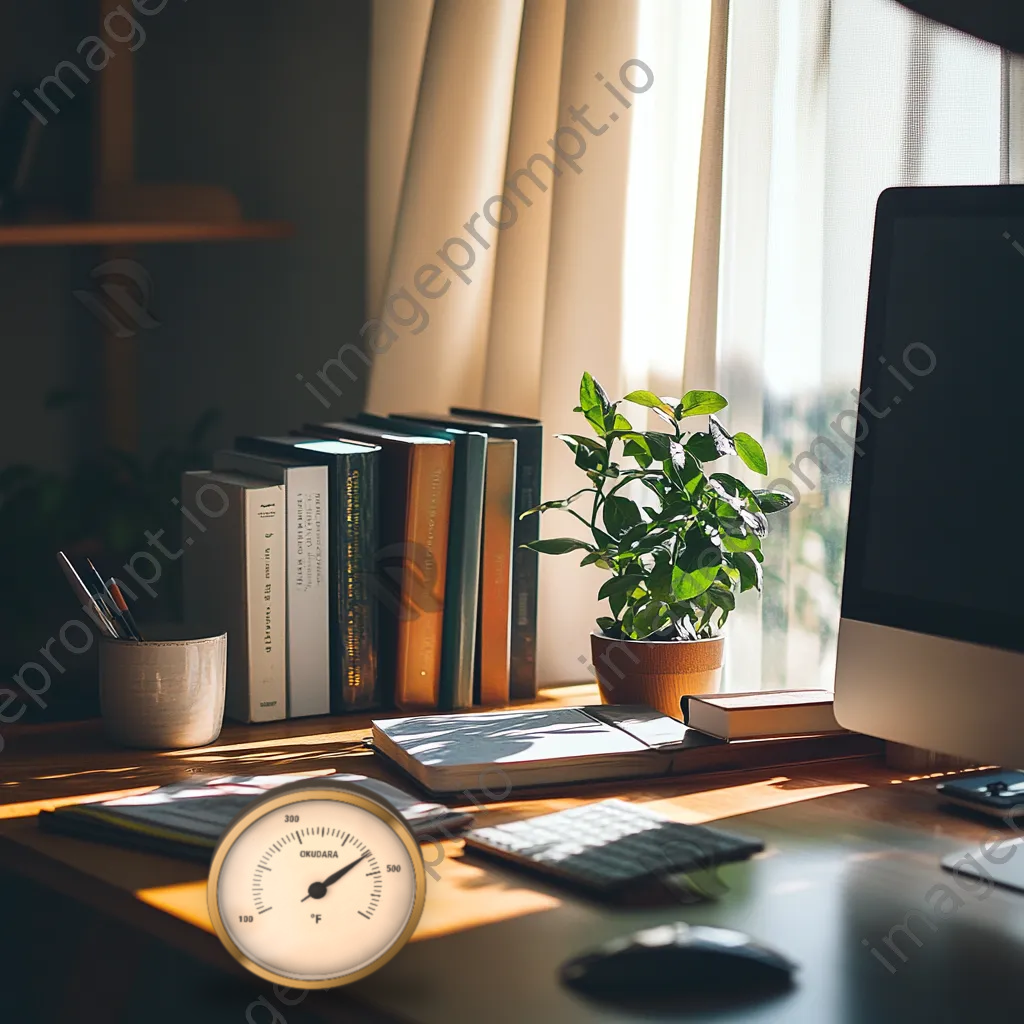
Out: 450 °F
